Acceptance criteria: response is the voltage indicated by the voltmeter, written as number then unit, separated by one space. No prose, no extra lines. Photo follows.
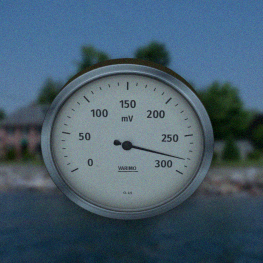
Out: 280 mV
